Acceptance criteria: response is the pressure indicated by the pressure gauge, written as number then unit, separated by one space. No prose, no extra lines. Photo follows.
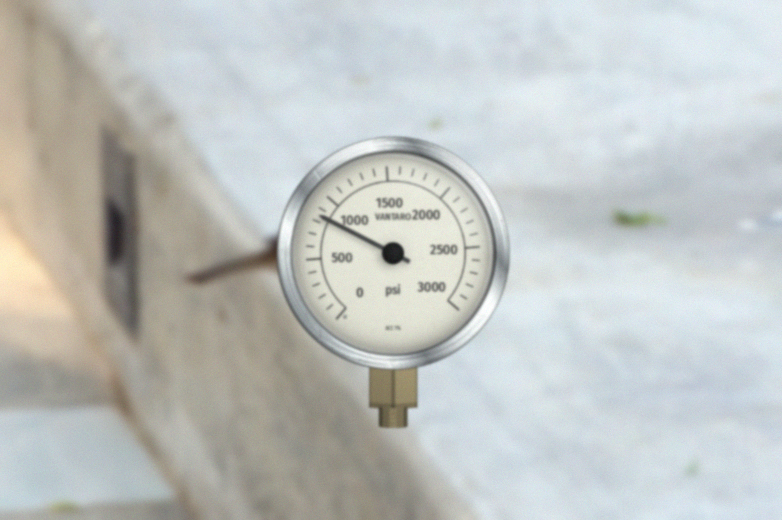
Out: 850 psi
